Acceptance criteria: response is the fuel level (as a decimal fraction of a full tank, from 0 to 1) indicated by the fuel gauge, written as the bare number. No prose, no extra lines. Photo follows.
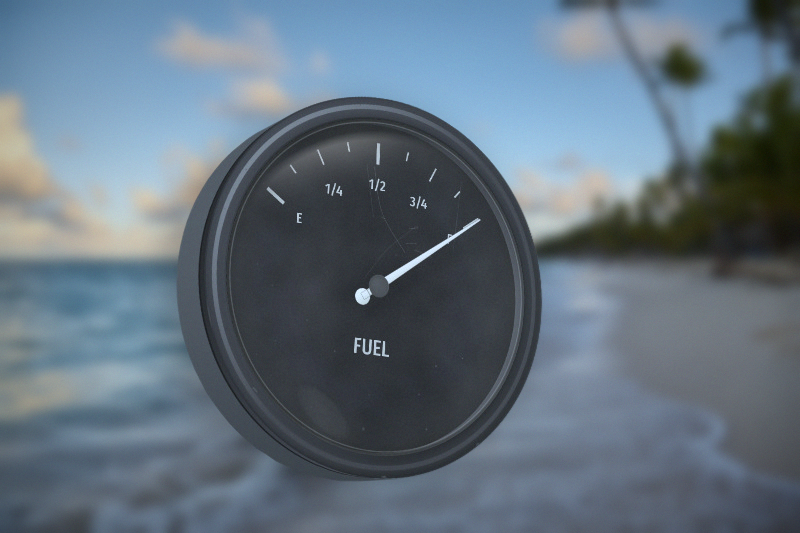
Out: 1
